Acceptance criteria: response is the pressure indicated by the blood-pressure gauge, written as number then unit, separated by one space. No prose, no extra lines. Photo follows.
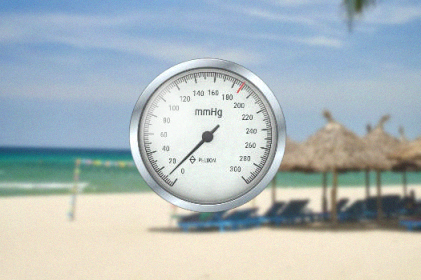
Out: 10 mmHg
